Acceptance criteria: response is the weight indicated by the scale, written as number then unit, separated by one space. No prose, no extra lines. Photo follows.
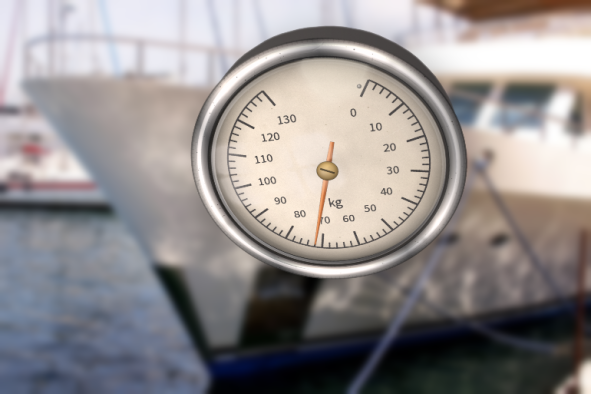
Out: 72 kg
